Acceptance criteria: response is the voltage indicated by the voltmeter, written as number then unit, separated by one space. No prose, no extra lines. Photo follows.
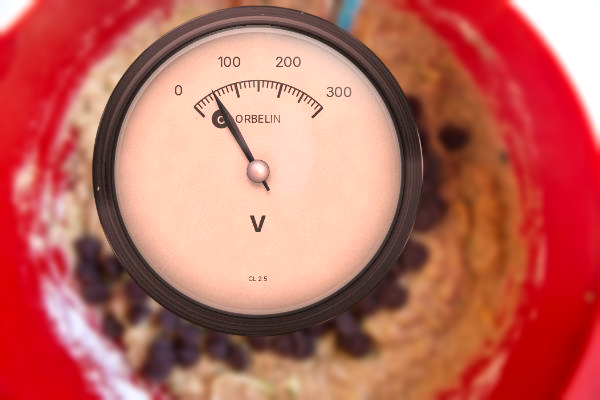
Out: 50 V
